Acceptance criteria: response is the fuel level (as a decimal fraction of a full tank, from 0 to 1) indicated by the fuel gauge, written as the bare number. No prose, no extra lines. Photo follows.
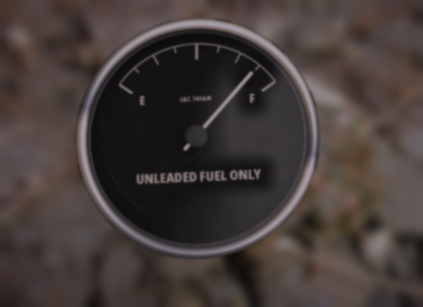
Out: 0.875
